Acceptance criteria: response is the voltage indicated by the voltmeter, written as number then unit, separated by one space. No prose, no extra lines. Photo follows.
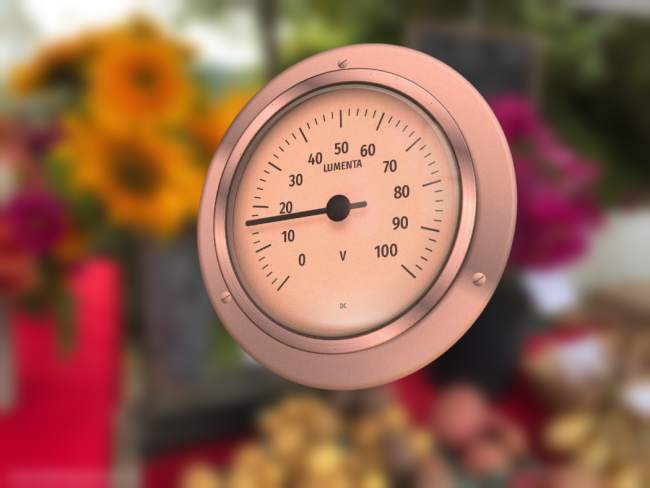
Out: 16 V
